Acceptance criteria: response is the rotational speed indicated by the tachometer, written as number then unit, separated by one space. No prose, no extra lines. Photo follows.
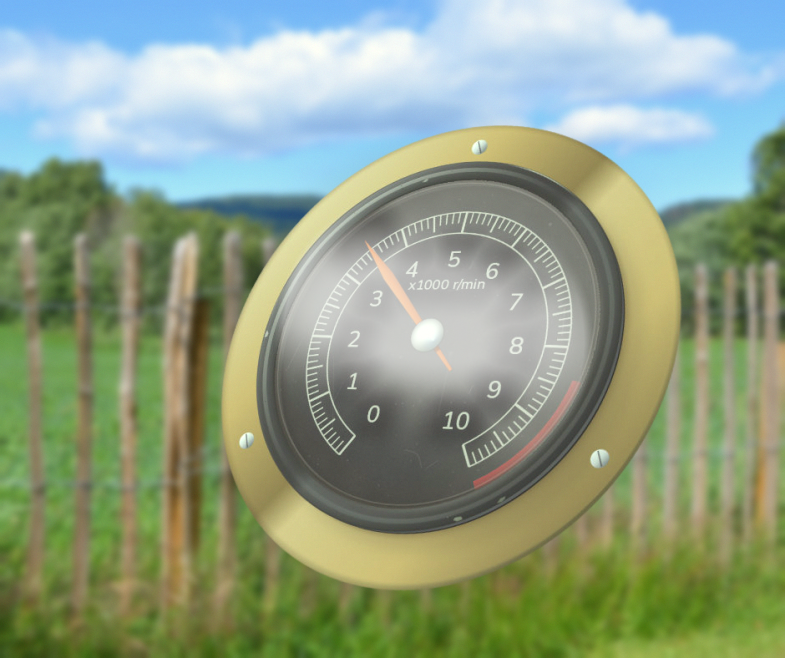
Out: 3500 rpm
